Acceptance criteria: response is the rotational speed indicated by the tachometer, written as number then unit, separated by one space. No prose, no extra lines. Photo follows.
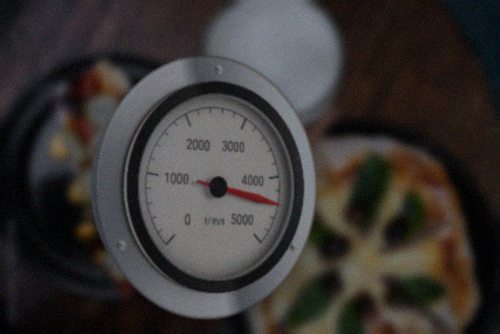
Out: 4400 rpm
